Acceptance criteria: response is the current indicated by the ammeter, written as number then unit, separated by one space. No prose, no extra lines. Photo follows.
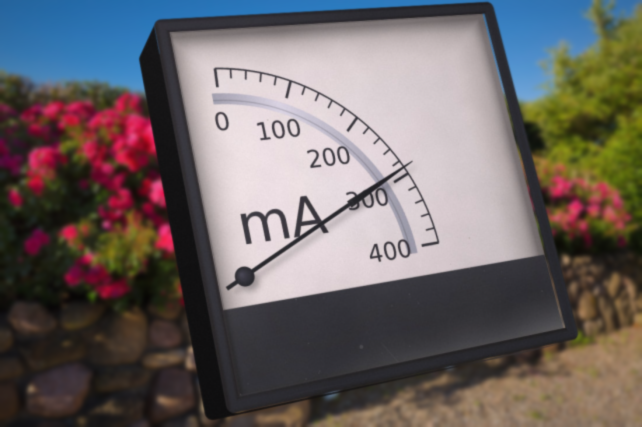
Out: 290 mA
